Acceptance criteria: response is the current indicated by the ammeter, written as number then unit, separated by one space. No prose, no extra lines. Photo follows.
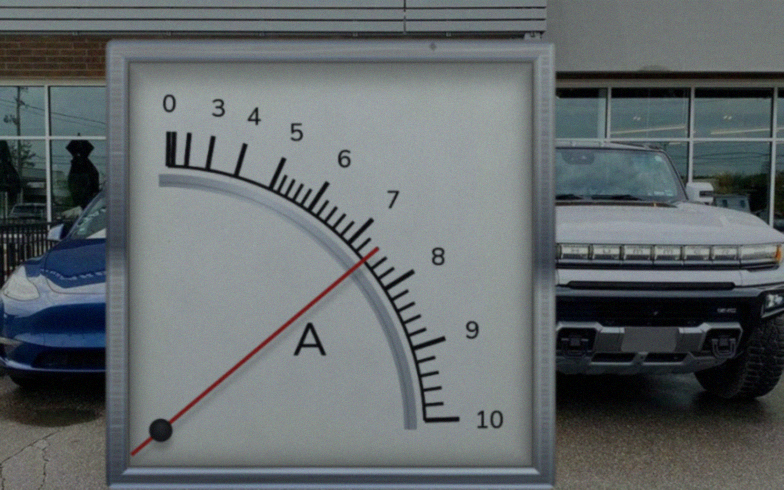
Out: 7.4 A
